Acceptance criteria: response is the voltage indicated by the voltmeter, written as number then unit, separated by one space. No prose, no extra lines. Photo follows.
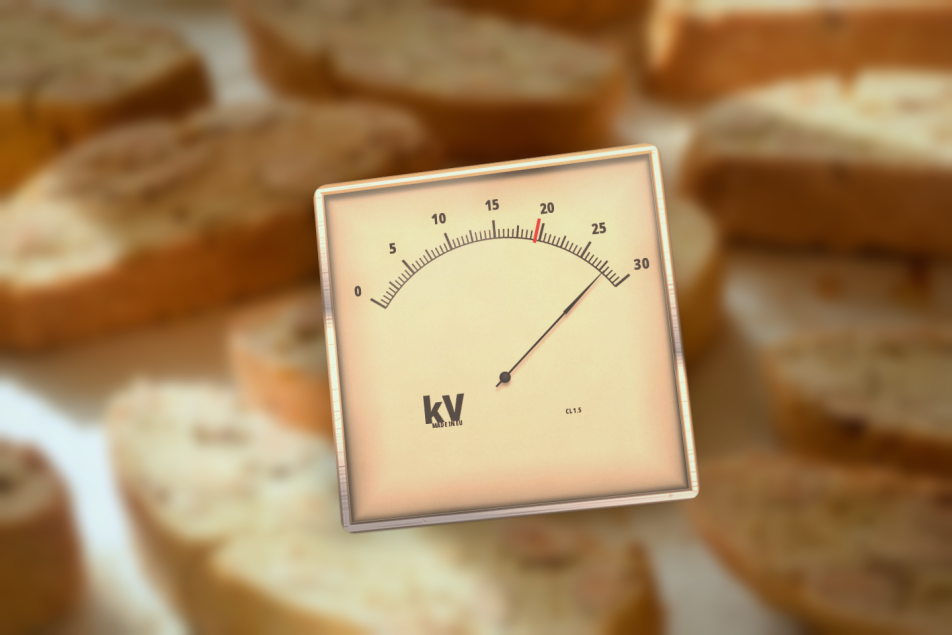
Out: 28 kV
